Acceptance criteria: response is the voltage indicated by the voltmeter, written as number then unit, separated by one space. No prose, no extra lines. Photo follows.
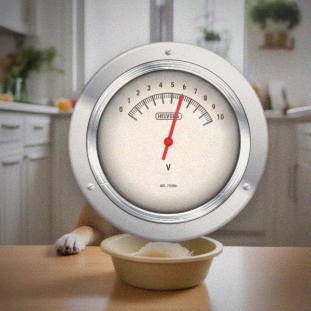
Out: 6 V
